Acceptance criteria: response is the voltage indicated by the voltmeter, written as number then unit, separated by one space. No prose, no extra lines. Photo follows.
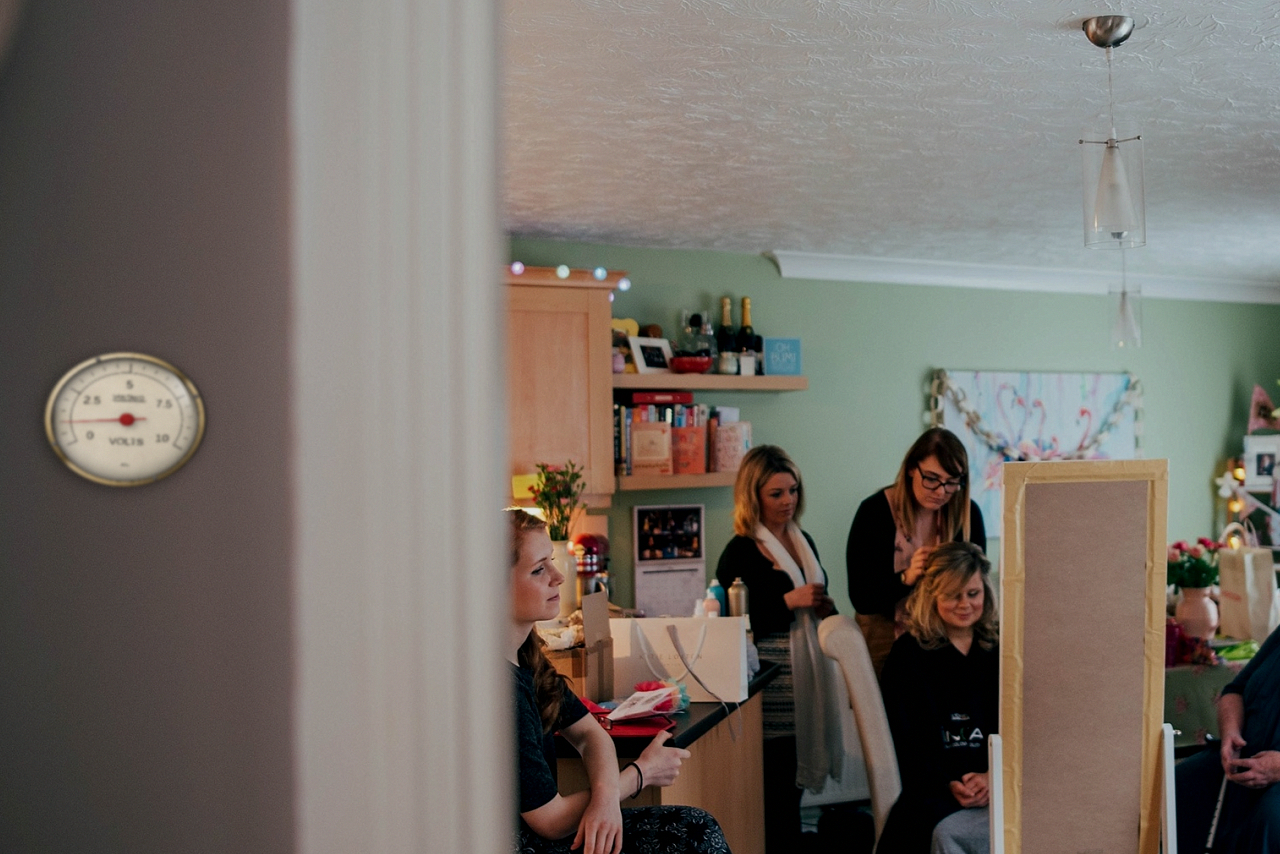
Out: 1 V
